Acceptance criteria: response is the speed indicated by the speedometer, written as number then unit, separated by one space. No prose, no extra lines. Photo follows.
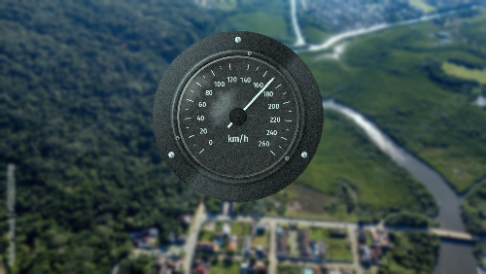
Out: 170 km/h
